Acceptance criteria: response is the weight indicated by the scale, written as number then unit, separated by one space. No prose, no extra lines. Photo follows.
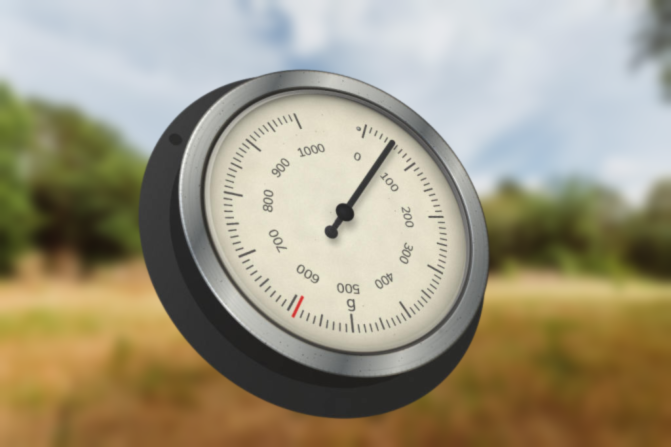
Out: 50 g
